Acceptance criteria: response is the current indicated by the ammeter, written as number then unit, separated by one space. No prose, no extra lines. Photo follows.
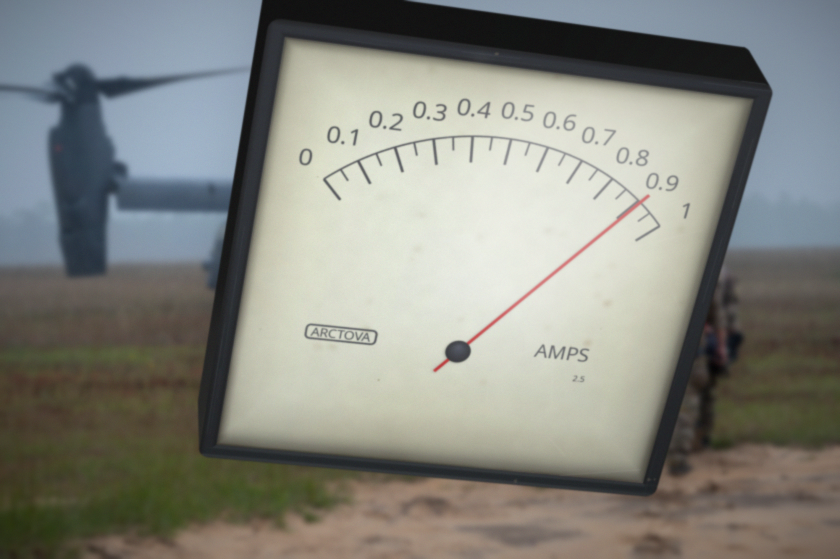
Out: 0.9 A
